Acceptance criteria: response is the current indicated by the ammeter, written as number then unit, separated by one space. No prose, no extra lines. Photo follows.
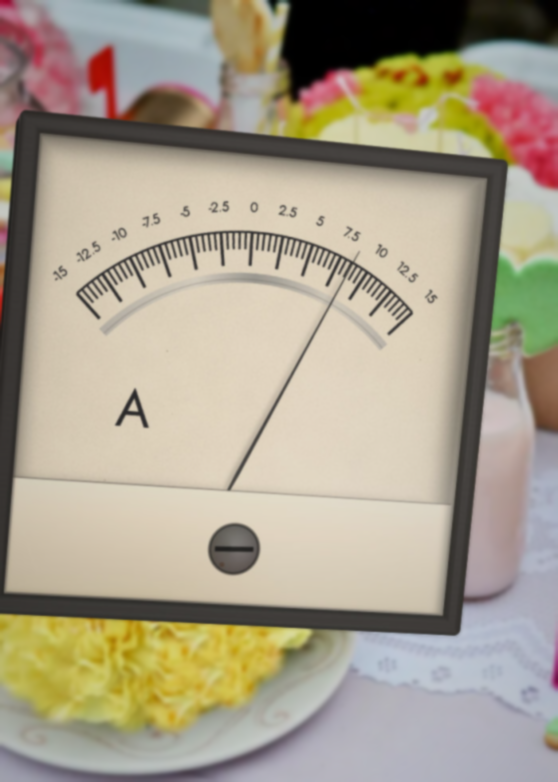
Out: 8.5 A
